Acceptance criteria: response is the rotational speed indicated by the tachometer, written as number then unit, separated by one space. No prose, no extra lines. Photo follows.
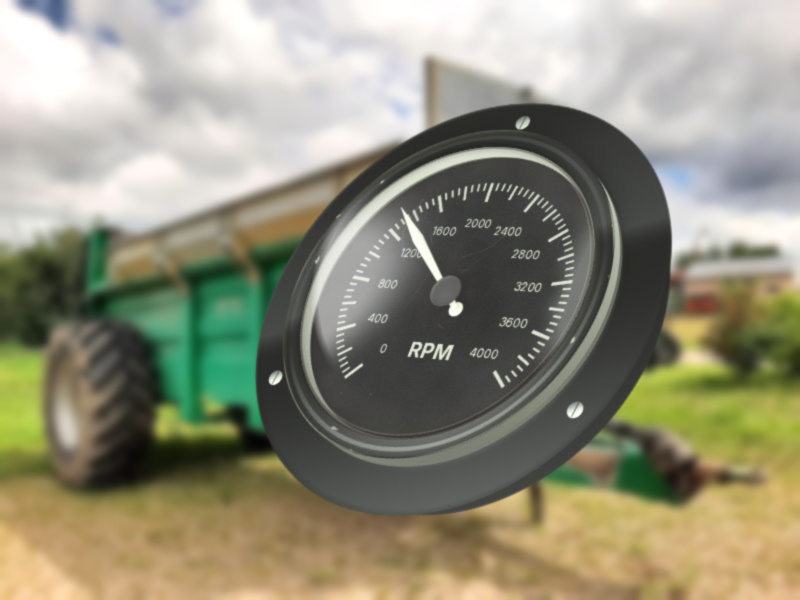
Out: 1350 rpm
